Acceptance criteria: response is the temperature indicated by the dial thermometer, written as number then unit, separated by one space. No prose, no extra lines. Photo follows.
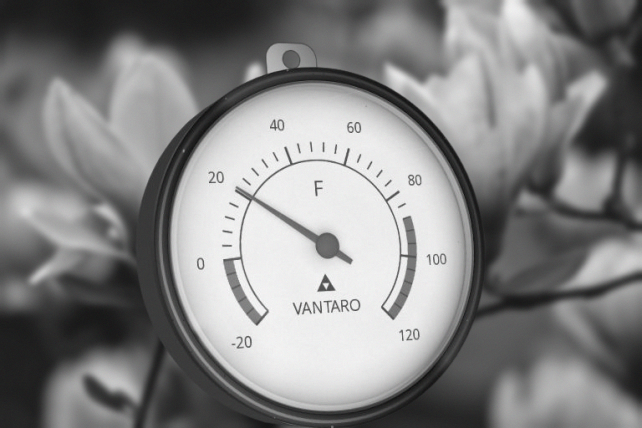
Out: 20 °F
